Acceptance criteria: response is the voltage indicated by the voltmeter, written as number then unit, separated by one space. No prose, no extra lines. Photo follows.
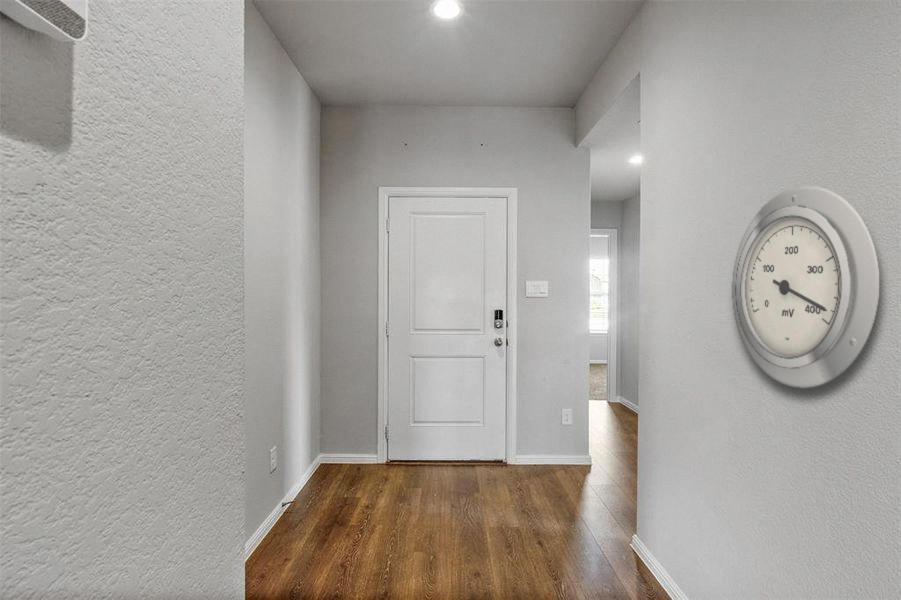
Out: 380 mV
